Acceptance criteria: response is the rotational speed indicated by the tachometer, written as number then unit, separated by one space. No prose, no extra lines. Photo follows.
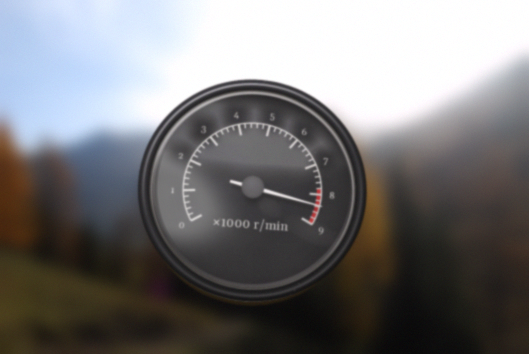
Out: 8400 rpm
